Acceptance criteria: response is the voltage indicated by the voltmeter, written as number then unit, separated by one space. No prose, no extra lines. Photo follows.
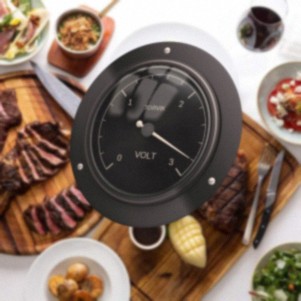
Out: 2.8 V
